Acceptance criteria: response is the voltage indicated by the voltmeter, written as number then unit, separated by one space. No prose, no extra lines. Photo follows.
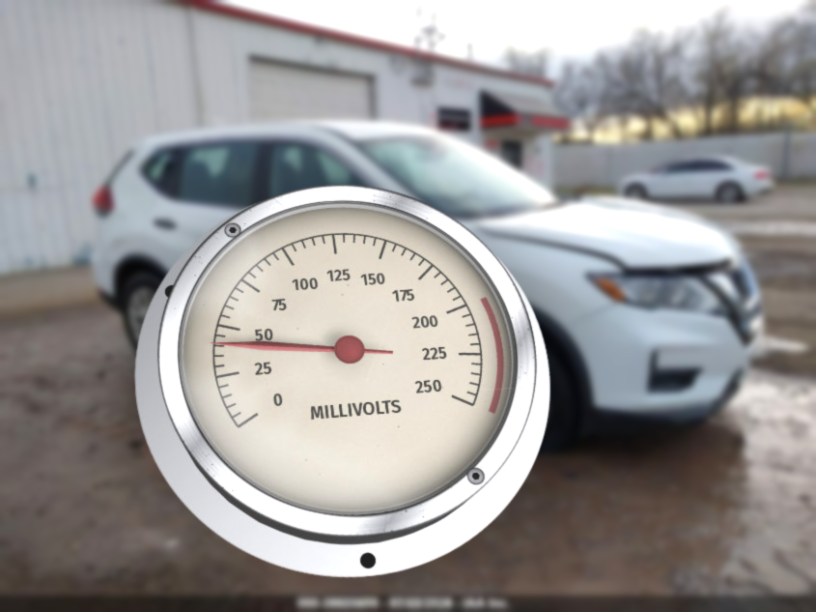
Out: 40 mV
